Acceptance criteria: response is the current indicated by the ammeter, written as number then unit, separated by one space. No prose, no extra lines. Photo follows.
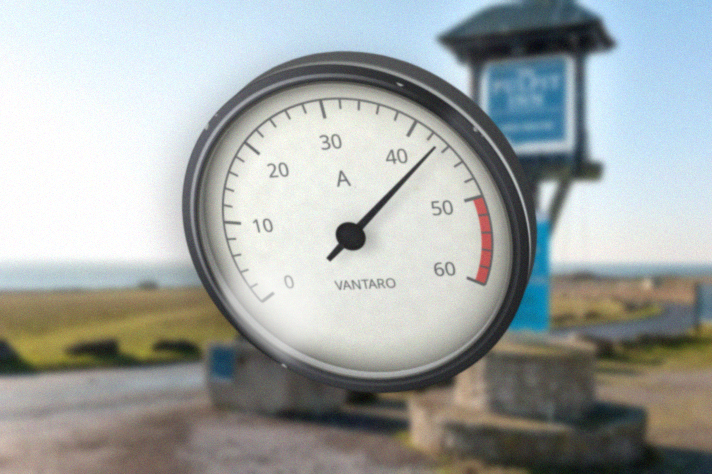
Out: 43 A
